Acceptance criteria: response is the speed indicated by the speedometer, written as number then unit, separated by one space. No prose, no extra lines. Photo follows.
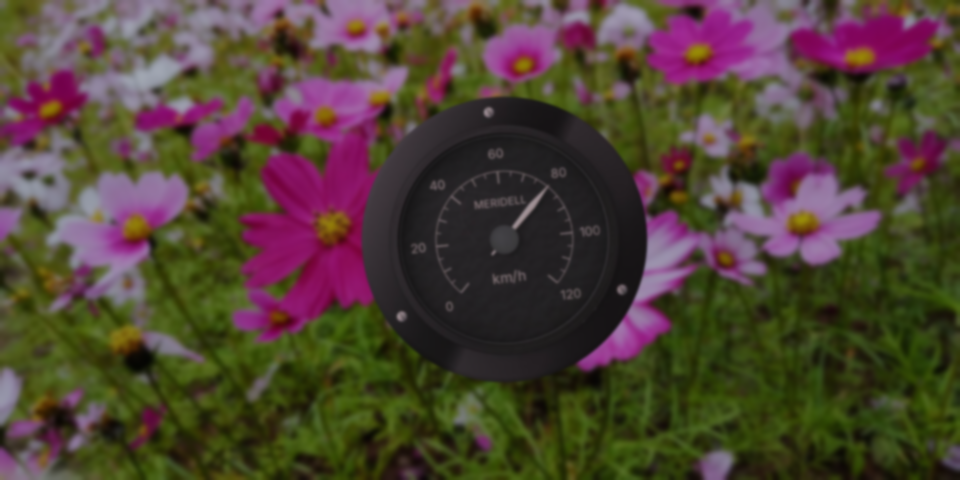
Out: 80 km/h
